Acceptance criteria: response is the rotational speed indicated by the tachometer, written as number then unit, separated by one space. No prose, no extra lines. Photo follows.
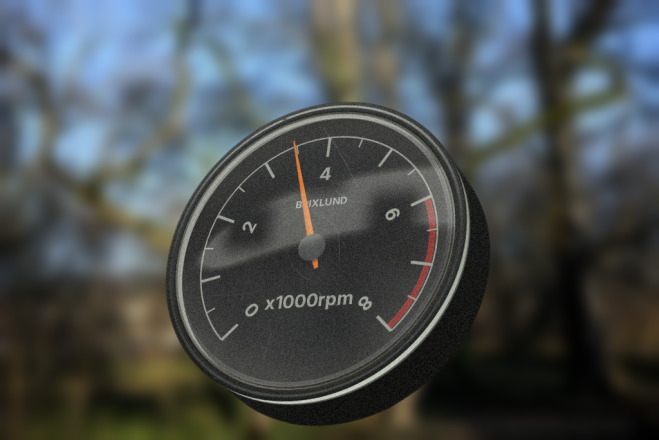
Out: 3500 rpm
